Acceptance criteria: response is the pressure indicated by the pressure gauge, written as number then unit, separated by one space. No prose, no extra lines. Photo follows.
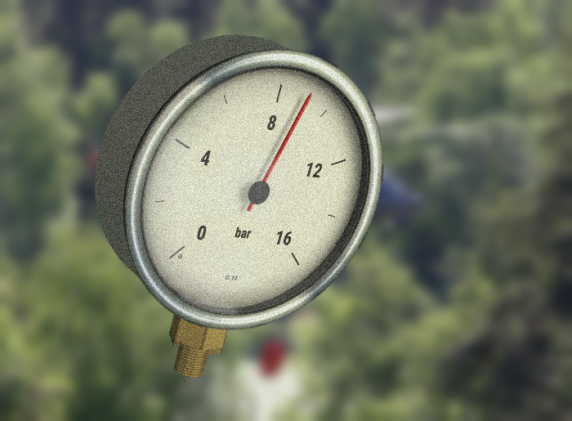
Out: 9 bar
